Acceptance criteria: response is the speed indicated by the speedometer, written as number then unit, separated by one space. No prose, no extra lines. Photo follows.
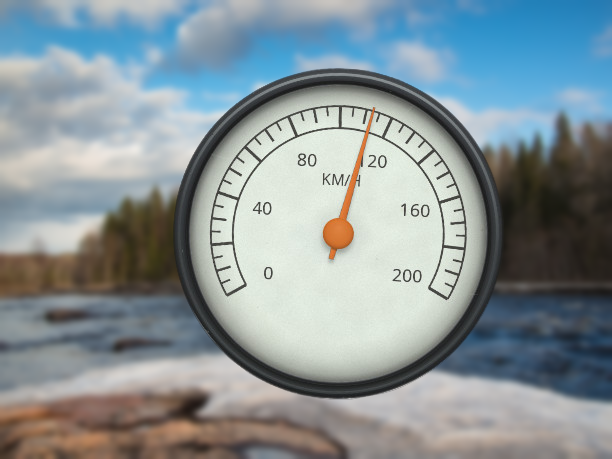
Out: 112.5 km/h
